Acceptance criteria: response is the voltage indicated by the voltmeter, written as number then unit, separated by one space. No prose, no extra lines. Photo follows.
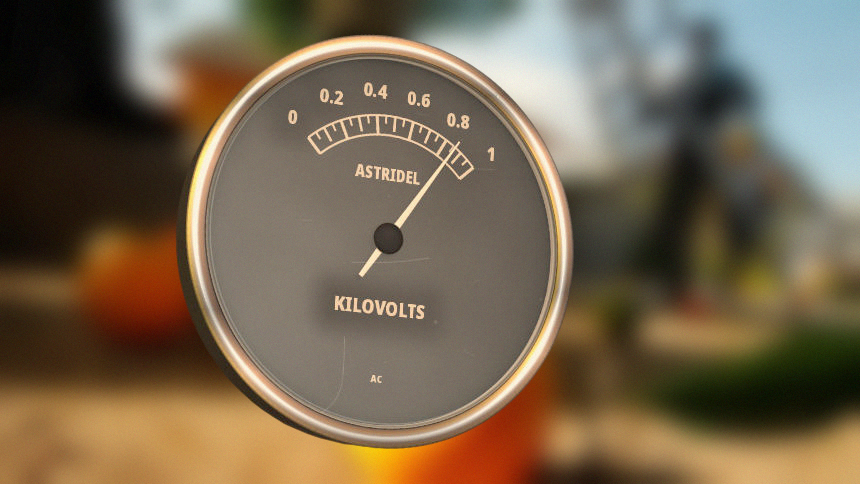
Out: 0.85 kV
